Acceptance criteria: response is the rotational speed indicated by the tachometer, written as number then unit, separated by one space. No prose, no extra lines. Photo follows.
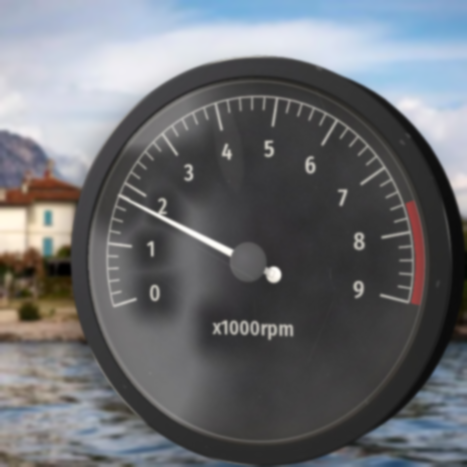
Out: 1800 rpm
